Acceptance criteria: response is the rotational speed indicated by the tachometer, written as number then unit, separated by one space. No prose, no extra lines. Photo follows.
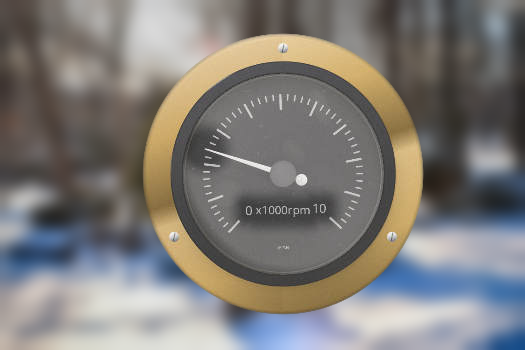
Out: 2400 rpm
